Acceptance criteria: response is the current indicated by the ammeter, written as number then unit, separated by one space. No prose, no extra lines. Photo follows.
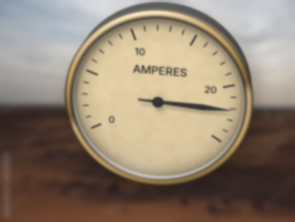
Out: 22 A
